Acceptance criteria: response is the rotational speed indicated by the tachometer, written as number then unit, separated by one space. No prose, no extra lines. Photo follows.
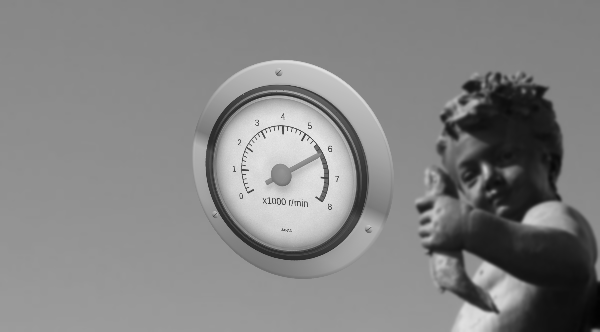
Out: 6000 rpm
